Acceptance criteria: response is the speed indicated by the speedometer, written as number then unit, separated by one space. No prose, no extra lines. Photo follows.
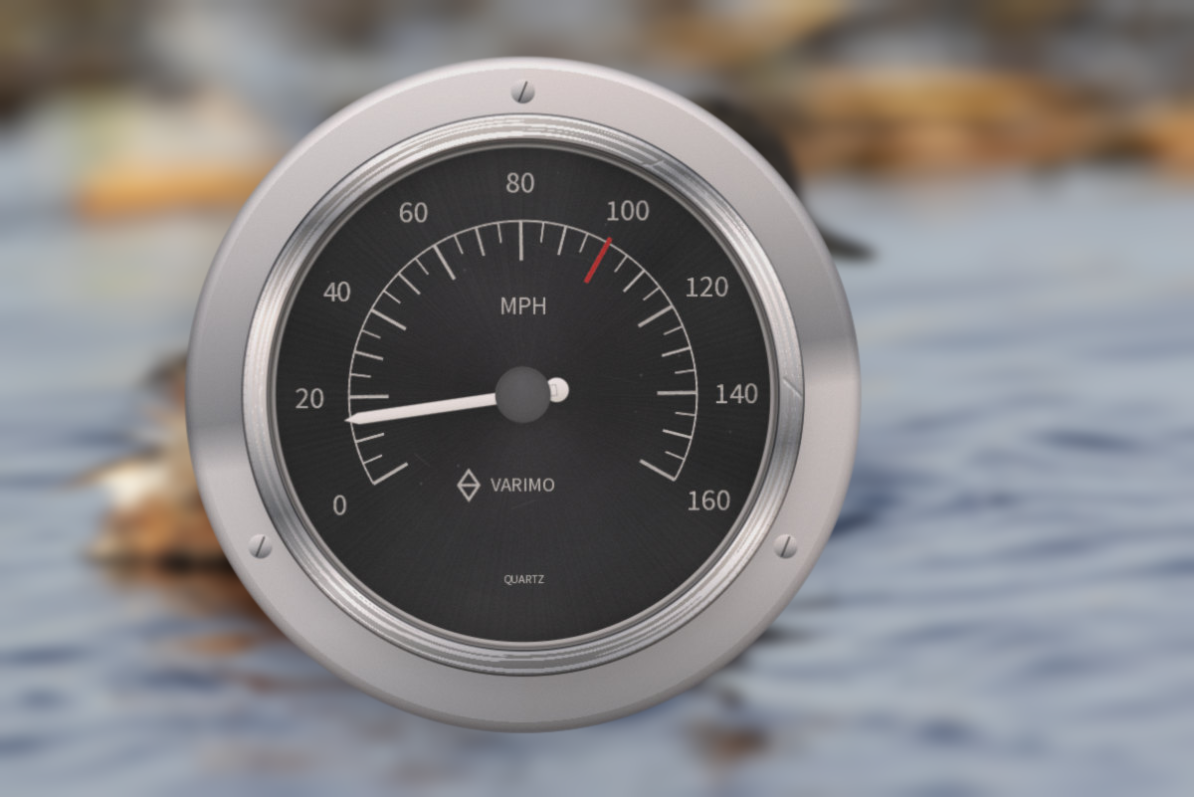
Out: 15 mph
